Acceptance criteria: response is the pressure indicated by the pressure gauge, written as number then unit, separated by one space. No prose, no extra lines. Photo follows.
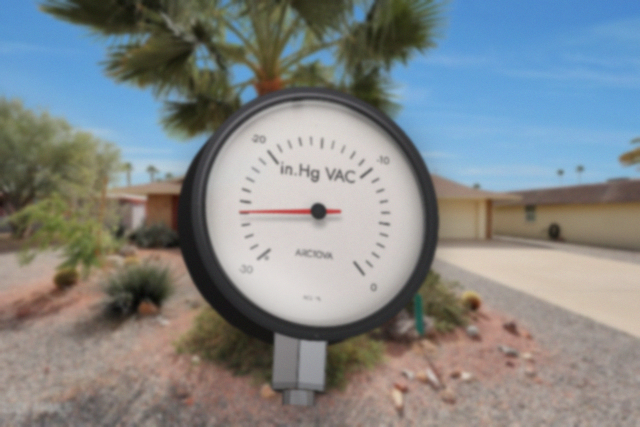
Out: -26 inHg
